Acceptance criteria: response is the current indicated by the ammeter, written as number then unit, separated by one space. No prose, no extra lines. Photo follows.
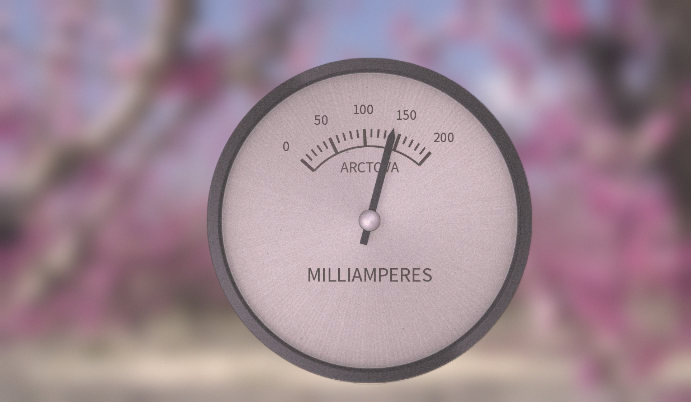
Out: 140 mA
